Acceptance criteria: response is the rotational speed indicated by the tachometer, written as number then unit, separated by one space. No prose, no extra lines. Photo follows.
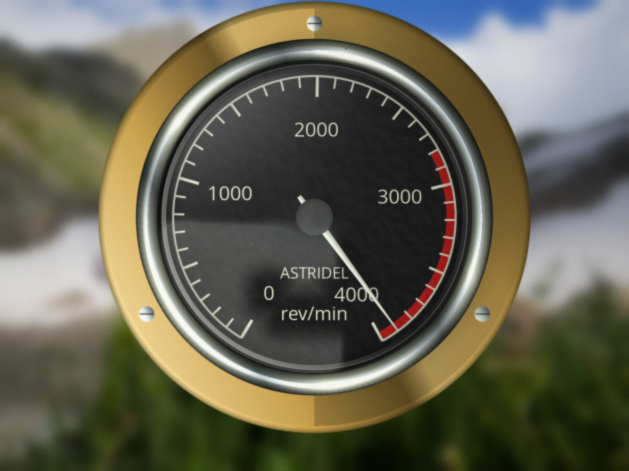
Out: 3900 rpm
